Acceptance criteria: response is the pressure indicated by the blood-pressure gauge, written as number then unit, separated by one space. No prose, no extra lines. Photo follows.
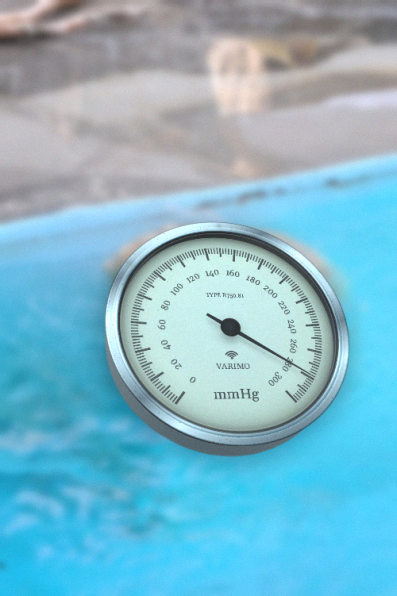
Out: 280 mmHg
